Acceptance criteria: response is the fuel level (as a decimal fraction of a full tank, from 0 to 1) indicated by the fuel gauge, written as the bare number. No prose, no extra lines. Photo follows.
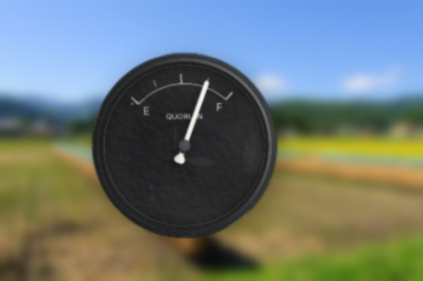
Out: 0.75
